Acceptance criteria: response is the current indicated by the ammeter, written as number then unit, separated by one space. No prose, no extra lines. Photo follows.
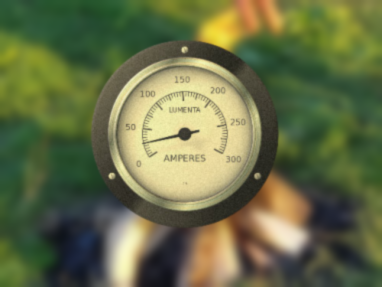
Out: 25 A
